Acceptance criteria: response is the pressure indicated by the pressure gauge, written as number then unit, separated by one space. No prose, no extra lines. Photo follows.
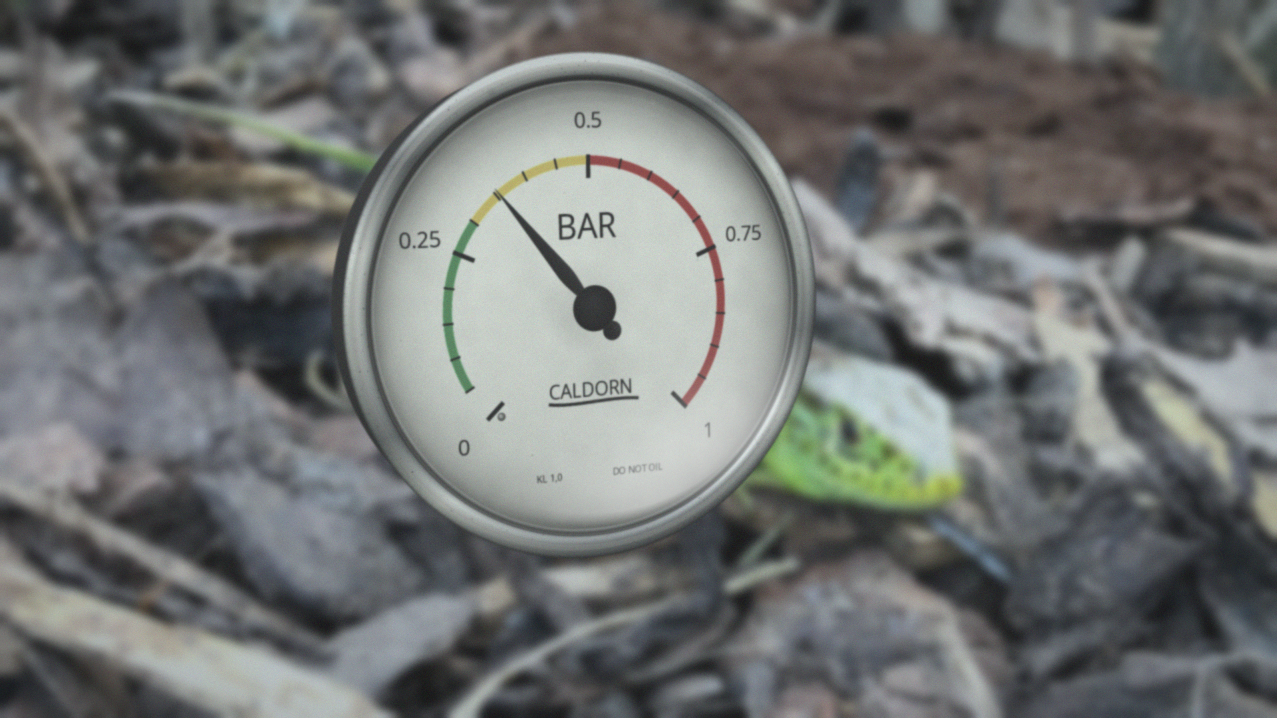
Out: 0.35 bar
